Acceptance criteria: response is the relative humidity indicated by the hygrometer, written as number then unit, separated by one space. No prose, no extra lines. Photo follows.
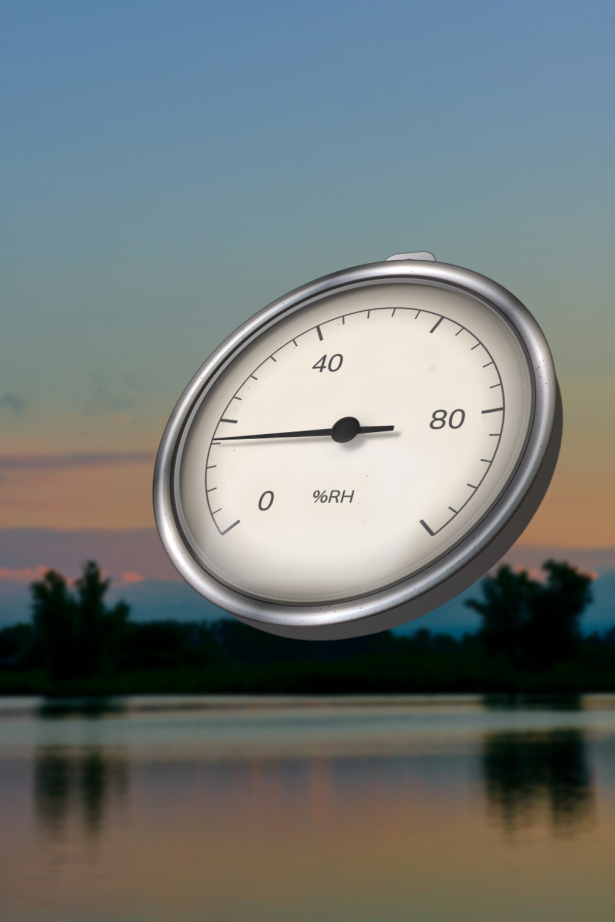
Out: 16 %
